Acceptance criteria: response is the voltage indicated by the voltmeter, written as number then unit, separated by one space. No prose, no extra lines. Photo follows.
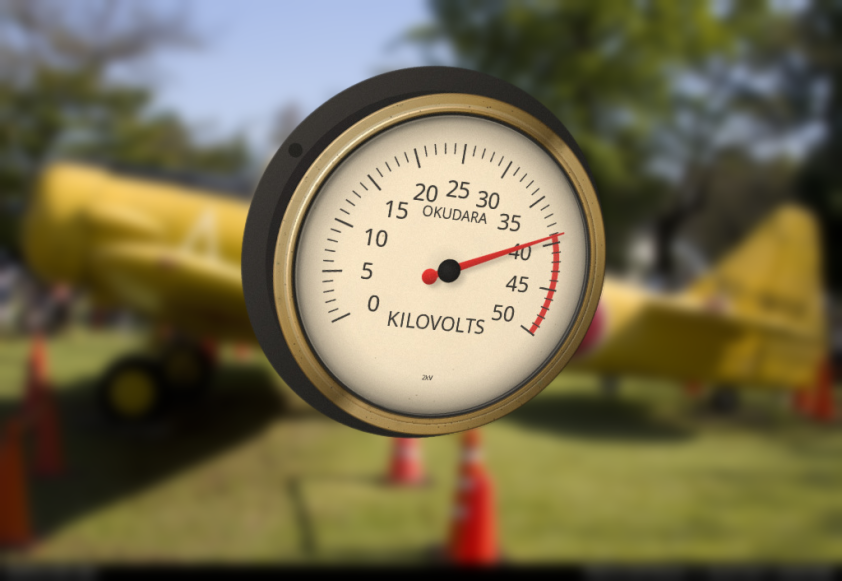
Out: 39 kV
